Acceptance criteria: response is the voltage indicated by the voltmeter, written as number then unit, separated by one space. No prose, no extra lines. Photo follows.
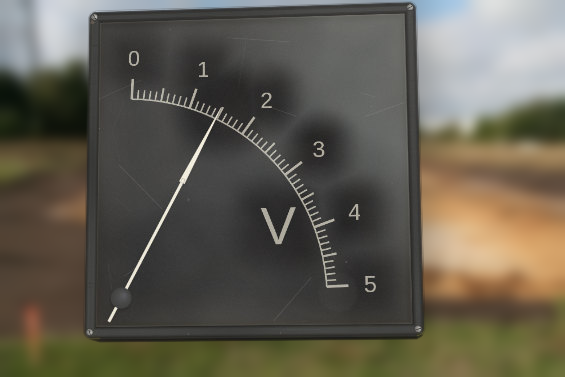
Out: 1.5 V
